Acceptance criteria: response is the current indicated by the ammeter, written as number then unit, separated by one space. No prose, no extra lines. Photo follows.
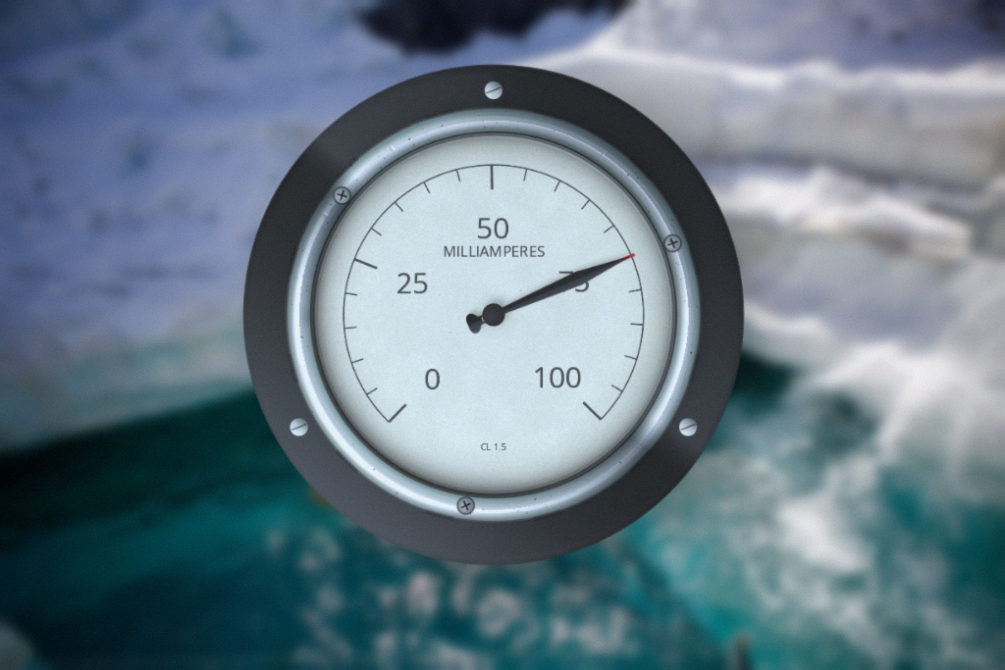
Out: 75 mA
